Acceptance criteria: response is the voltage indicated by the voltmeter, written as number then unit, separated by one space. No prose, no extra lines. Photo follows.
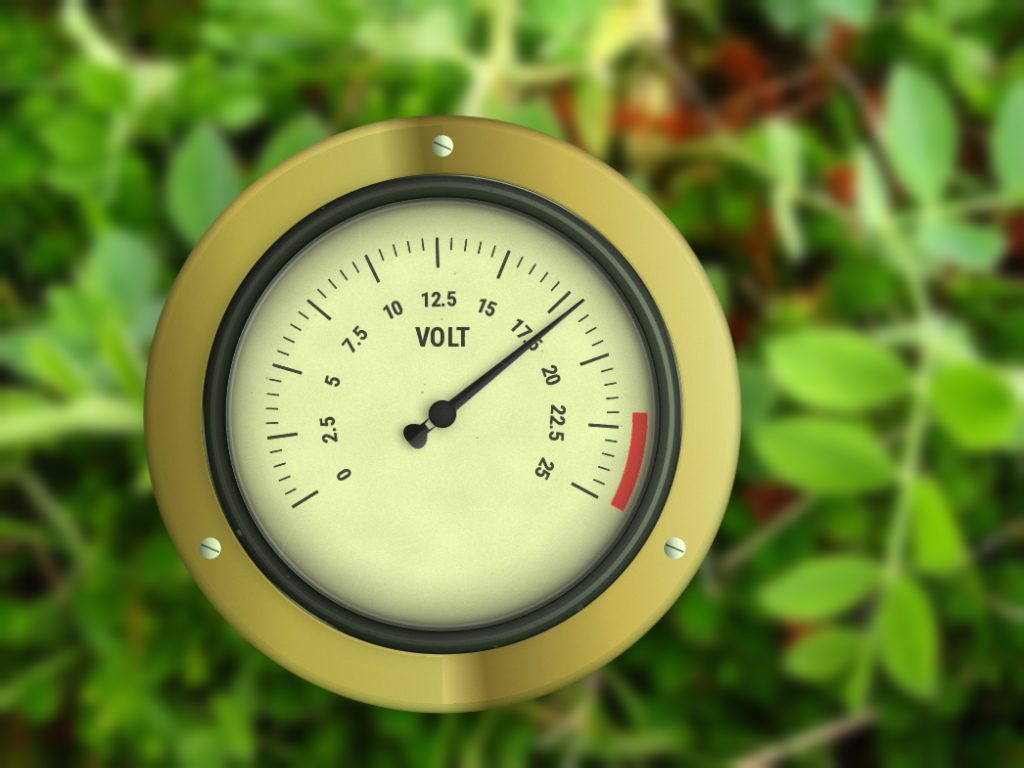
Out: 18 V
